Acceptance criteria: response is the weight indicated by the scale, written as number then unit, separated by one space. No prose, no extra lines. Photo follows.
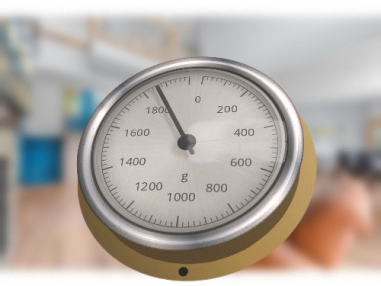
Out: 1860 g
